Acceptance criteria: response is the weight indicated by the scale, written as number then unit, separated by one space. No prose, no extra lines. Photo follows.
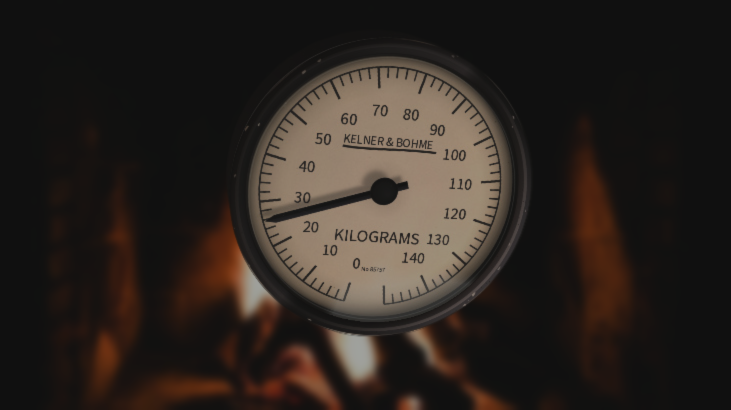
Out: 26 kg
